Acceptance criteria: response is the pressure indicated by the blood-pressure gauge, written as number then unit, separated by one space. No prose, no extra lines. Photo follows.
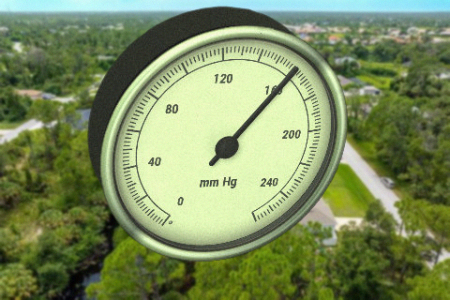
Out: 160 mmHg
